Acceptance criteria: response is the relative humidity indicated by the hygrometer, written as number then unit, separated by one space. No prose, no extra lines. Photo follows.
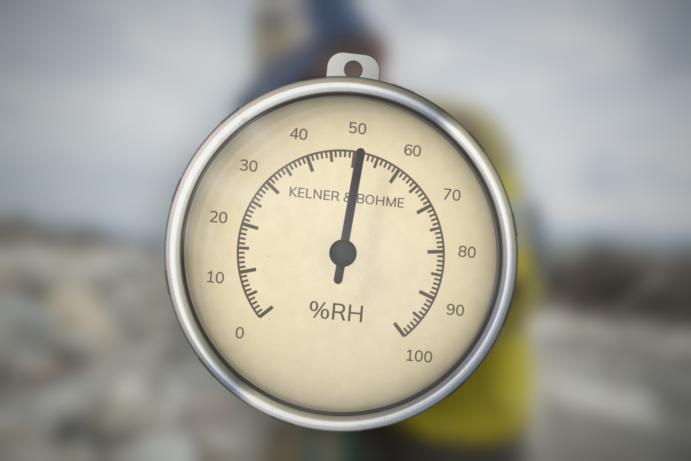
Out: 51 %
